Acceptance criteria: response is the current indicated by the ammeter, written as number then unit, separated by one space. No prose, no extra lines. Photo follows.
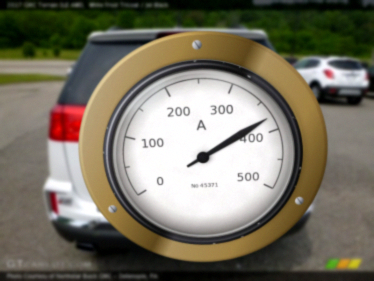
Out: 375 A
